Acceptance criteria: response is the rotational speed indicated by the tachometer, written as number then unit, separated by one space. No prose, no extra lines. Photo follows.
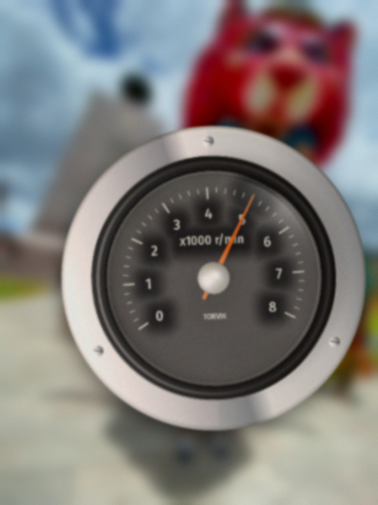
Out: 5000 rpm
